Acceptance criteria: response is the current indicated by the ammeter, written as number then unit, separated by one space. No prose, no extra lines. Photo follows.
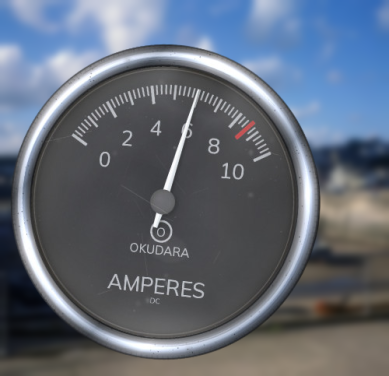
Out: 6 A
